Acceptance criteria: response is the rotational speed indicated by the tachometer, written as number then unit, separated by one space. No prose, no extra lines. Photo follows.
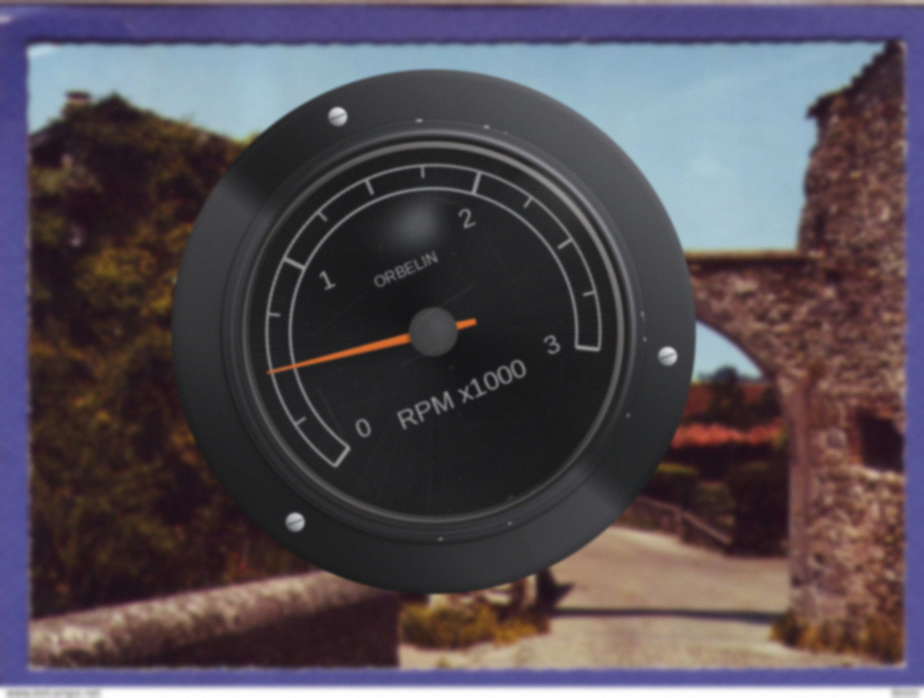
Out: 500 rpm
